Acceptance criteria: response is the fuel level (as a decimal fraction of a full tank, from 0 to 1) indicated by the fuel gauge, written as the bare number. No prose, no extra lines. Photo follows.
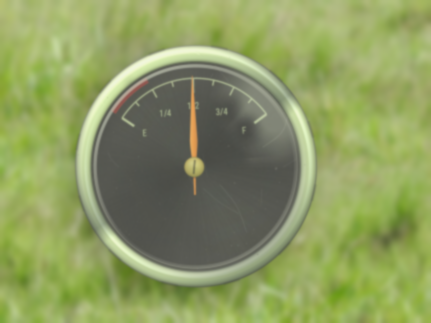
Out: 0.5
